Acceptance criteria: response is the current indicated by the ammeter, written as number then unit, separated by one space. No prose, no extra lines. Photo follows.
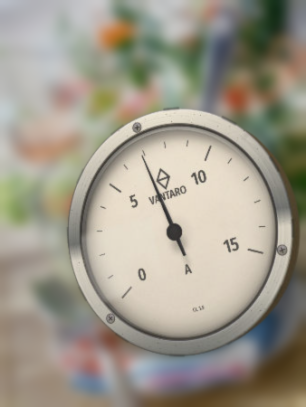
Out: 7 A
